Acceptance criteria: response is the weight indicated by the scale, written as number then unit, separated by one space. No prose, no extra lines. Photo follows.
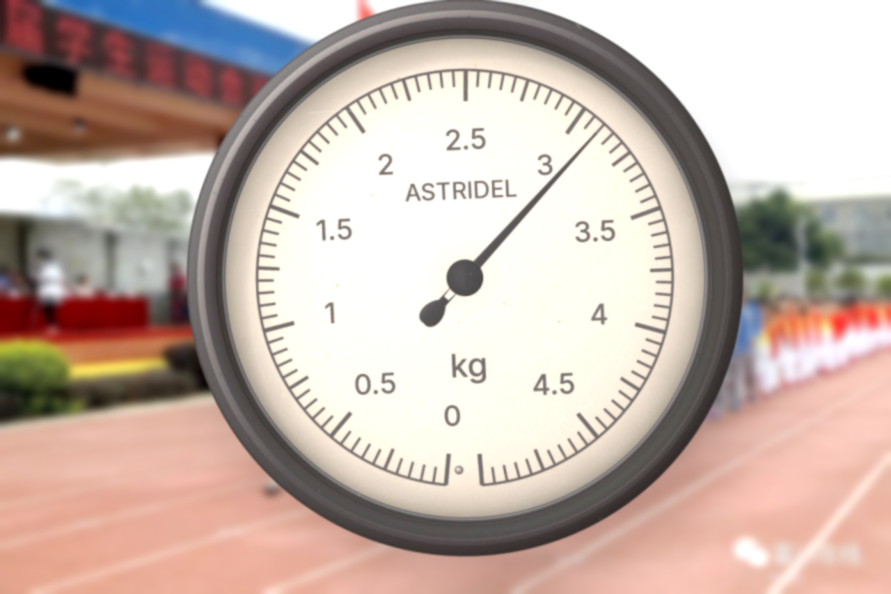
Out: 3.1 kg
